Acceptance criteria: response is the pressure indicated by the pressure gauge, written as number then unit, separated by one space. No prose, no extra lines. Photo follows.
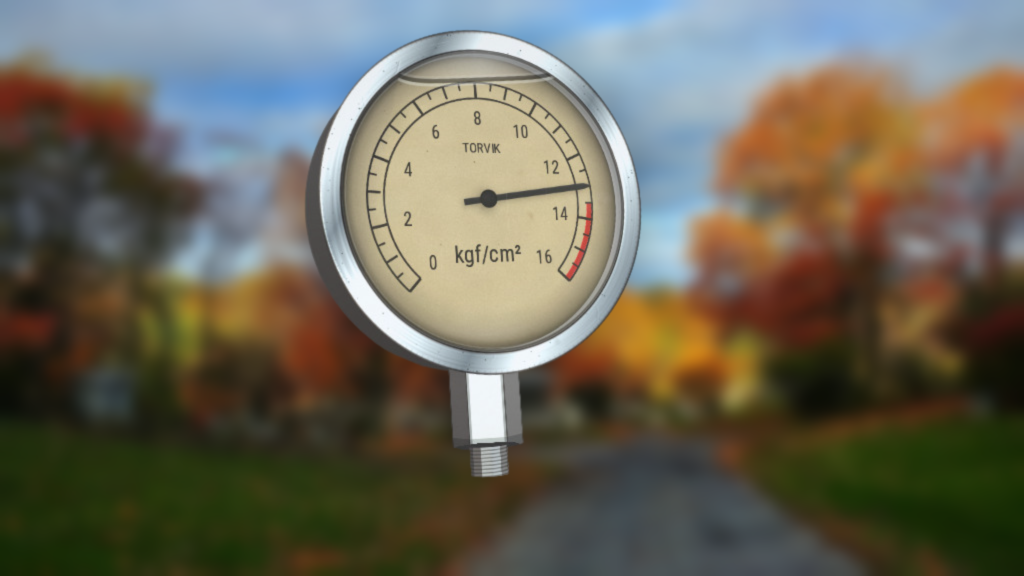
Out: 13 kg/cm²
